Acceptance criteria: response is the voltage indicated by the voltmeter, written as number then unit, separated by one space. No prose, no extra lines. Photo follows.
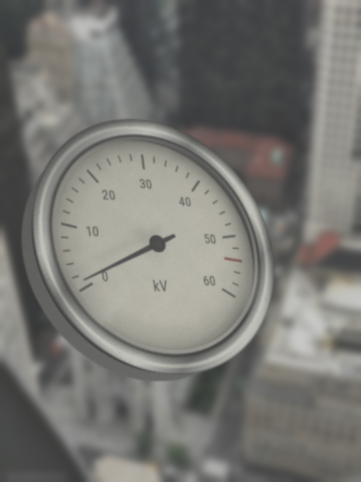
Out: 1 kV
